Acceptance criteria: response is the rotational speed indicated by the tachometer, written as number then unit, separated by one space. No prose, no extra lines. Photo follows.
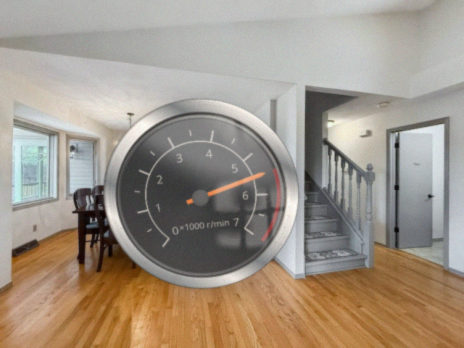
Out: 5500 rpm
